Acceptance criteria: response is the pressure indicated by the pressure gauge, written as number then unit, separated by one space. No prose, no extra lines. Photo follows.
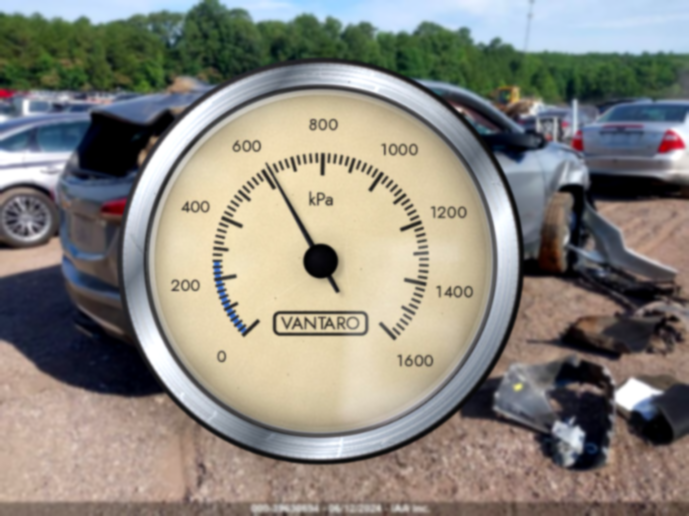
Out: 620 kPa
